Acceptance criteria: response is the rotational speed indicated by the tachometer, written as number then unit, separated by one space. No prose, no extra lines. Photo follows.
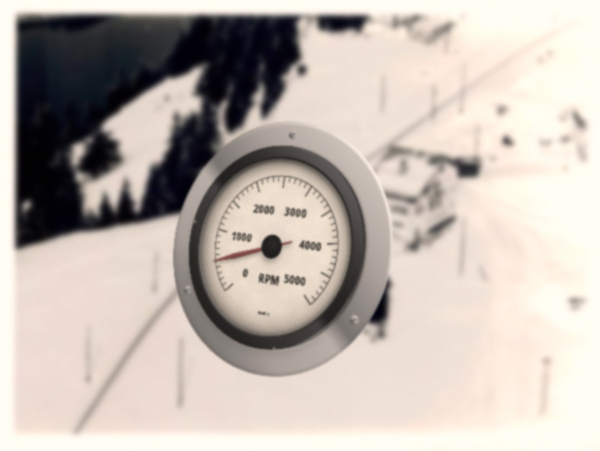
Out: 500 rpm
